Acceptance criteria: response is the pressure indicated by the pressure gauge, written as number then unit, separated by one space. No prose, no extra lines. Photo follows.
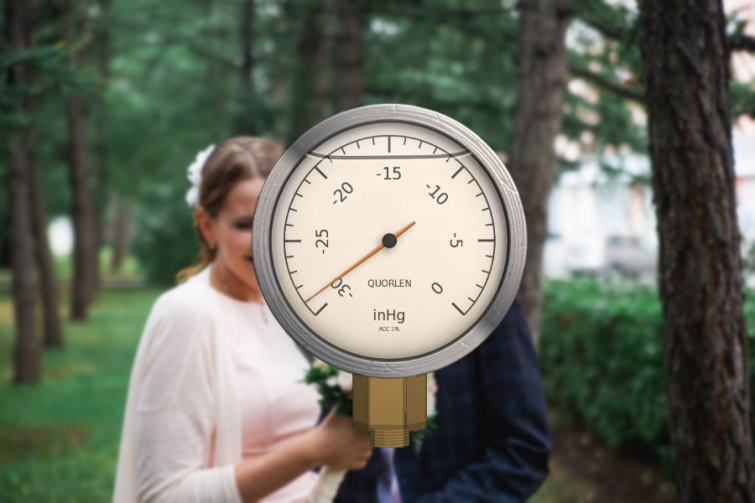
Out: -29 inHg
